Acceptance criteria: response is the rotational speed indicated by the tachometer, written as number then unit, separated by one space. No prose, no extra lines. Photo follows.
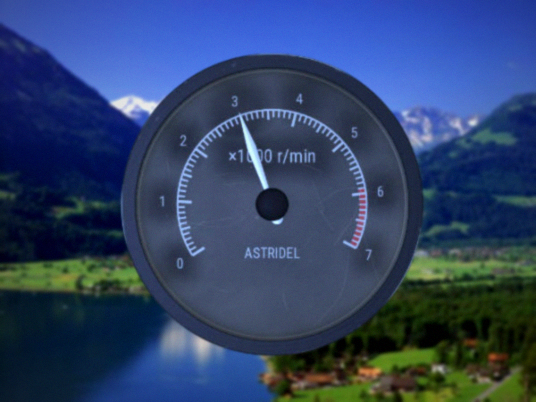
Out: 3000 rpm
